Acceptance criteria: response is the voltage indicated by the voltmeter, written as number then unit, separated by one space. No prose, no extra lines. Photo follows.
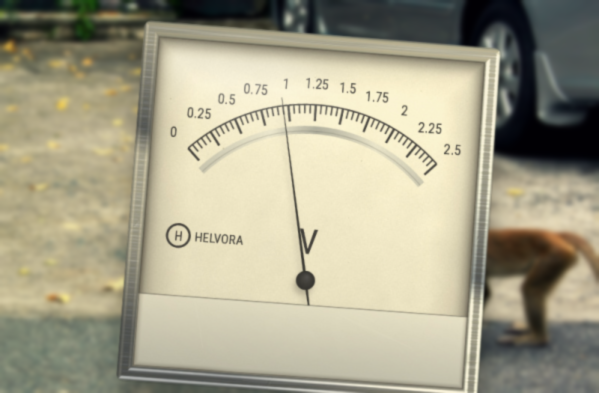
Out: 0.95 V
